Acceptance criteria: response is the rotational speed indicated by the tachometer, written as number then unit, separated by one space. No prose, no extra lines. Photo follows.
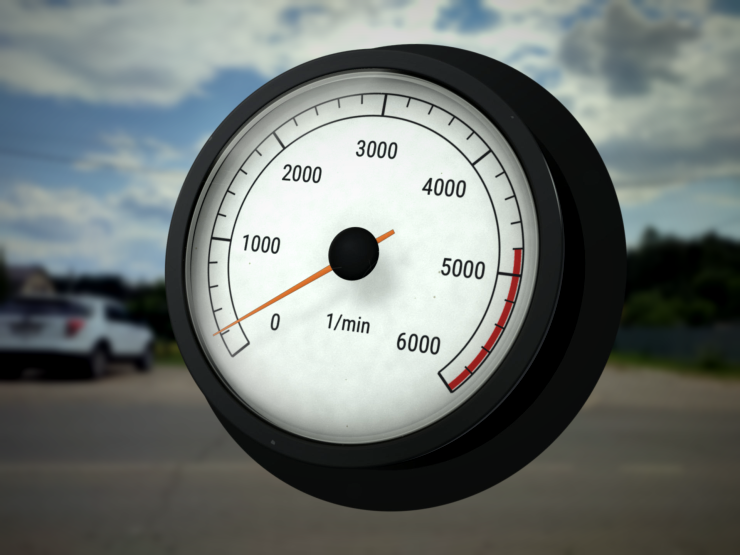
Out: 200 rpm
